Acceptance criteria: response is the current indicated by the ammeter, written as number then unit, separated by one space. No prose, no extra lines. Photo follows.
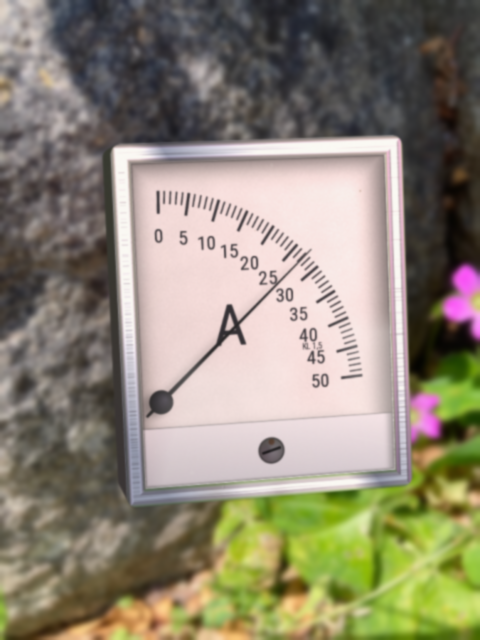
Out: 27 A
